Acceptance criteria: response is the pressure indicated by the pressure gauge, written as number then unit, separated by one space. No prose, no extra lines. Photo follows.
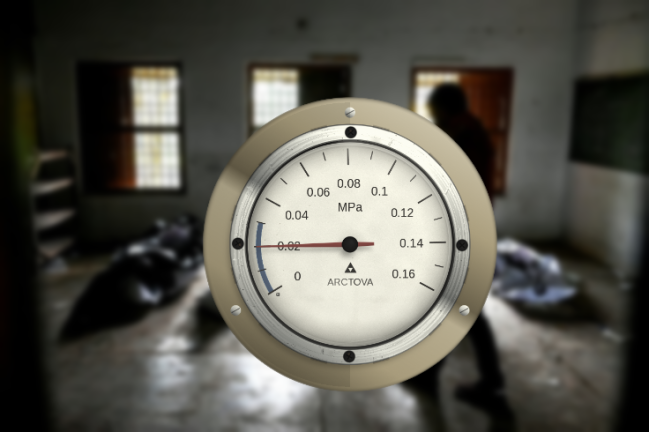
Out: 0.02 MPa
